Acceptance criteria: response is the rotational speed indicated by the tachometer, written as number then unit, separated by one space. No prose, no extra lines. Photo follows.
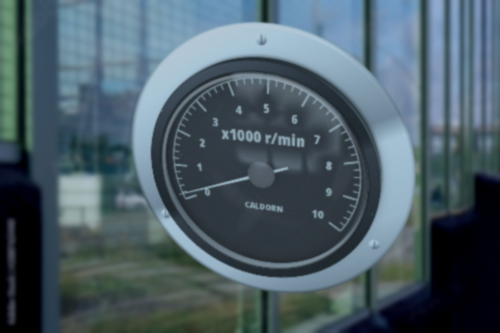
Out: 200 rpm
